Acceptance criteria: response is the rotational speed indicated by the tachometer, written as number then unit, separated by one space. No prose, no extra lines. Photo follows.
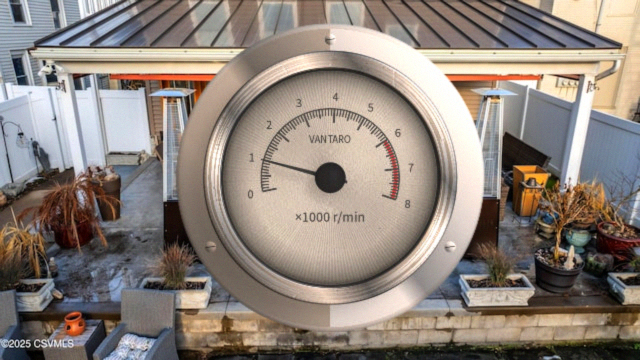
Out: 1000 rpm
